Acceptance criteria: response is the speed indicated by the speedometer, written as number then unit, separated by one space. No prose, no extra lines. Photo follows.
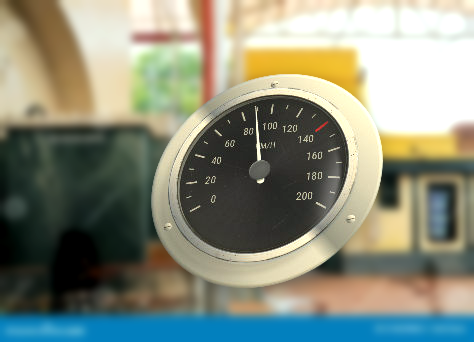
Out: 90 km/h
